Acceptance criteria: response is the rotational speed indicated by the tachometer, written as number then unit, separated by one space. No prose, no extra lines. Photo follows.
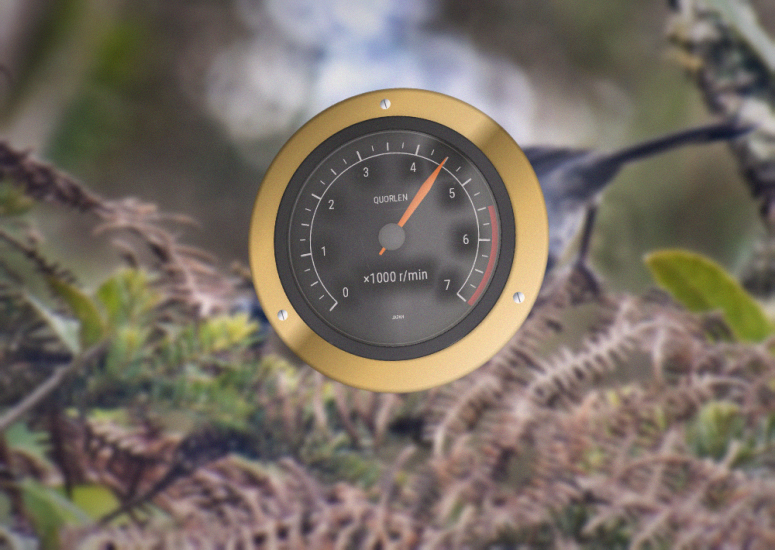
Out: 4500 rpm
